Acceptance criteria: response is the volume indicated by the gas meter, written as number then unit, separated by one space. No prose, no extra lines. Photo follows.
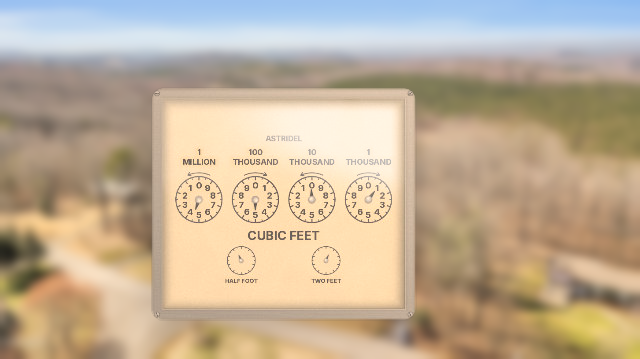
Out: 450100 ft³
